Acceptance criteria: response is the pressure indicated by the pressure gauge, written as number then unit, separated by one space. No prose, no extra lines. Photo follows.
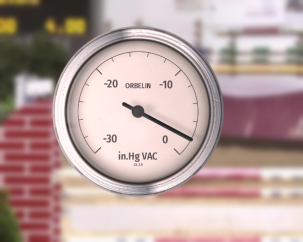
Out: -2 inHg
